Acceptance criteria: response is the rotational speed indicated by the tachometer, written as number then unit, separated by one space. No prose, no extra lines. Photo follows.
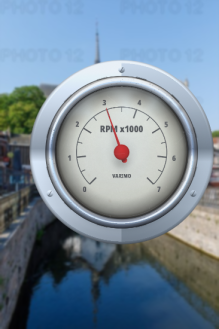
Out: 3000 rpm
